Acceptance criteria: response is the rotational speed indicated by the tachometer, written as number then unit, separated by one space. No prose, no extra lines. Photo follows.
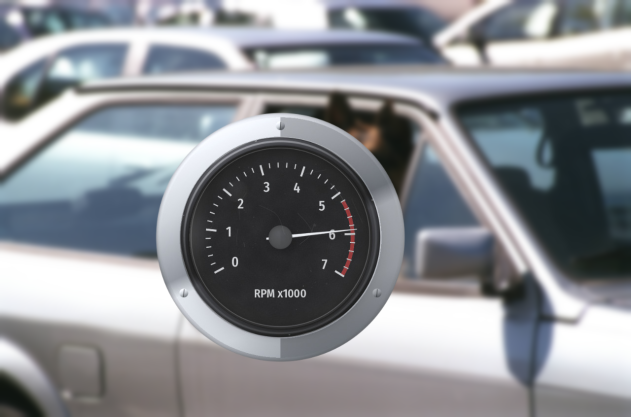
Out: 5900 rpm
